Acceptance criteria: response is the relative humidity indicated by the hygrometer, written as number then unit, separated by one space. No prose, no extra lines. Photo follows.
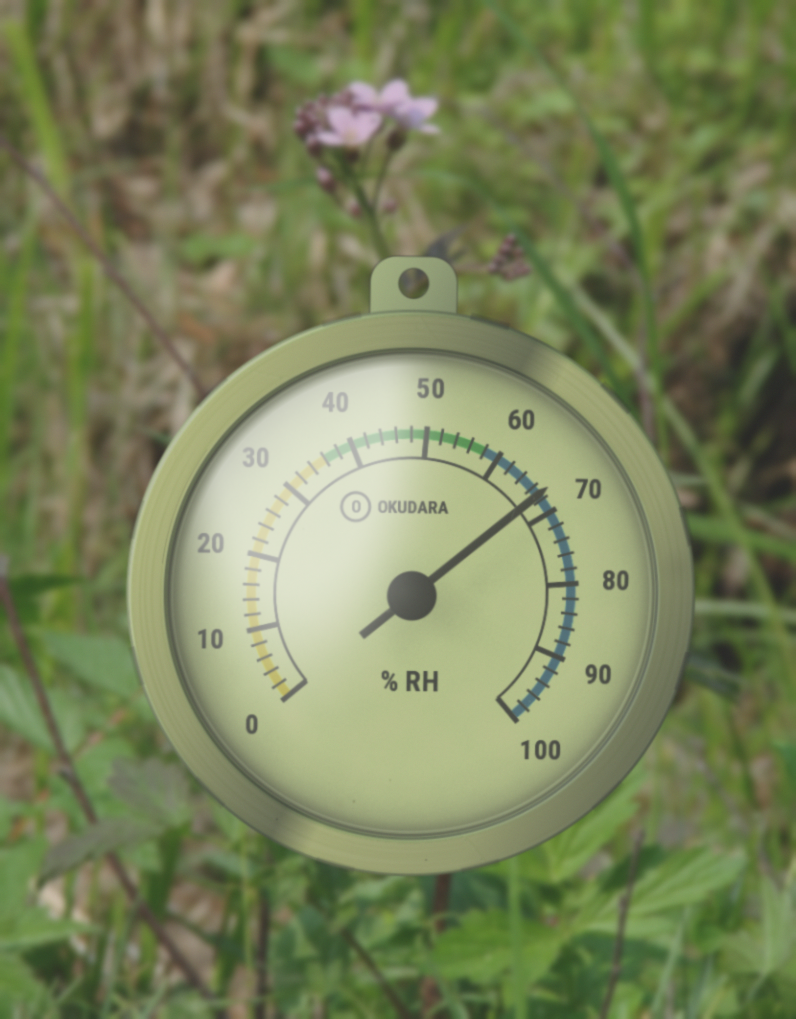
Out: 67 %
